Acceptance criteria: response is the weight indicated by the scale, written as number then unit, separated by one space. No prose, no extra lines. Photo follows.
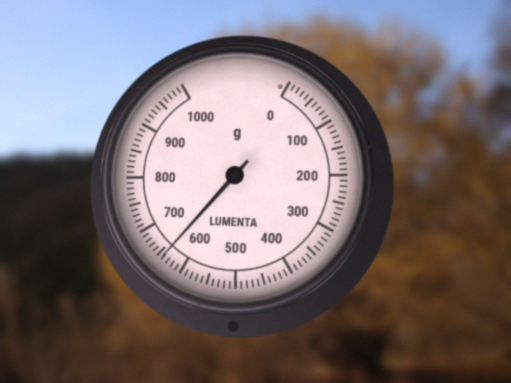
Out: 640 g
